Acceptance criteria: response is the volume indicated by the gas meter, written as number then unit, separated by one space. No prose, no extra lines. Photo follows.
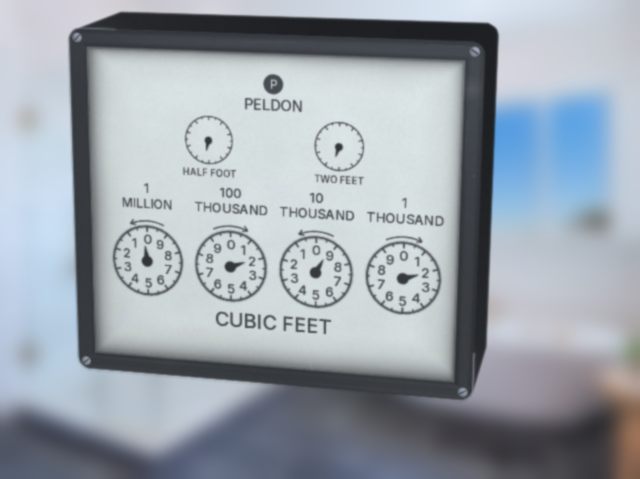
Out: 19200 ft³
